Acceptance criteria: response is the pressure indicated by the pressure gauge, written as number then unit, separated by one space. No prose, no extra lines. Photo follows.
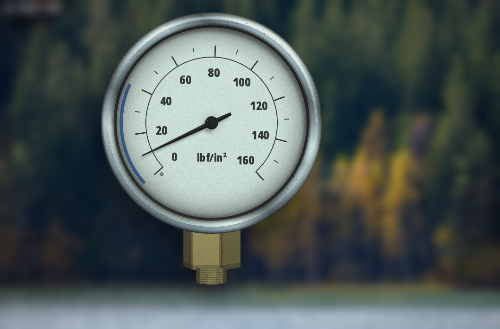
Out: 10 psi
